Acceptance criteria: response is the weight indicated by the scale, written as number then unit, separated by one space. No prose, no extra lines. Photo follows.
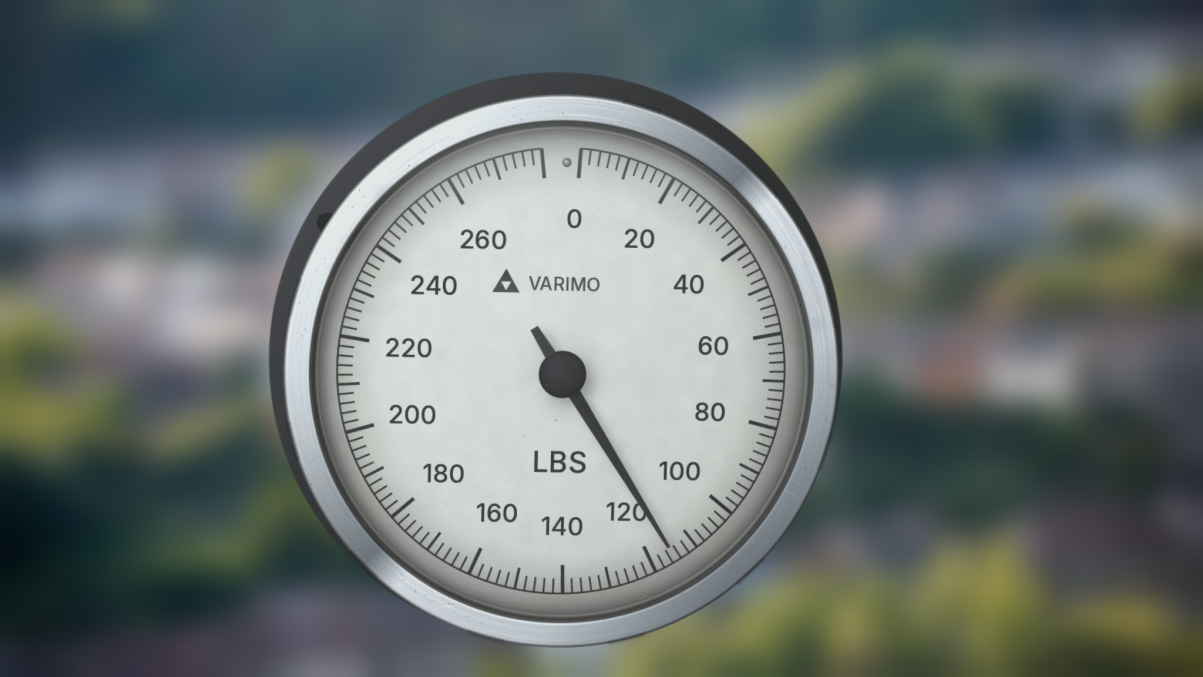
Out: 115 lb
